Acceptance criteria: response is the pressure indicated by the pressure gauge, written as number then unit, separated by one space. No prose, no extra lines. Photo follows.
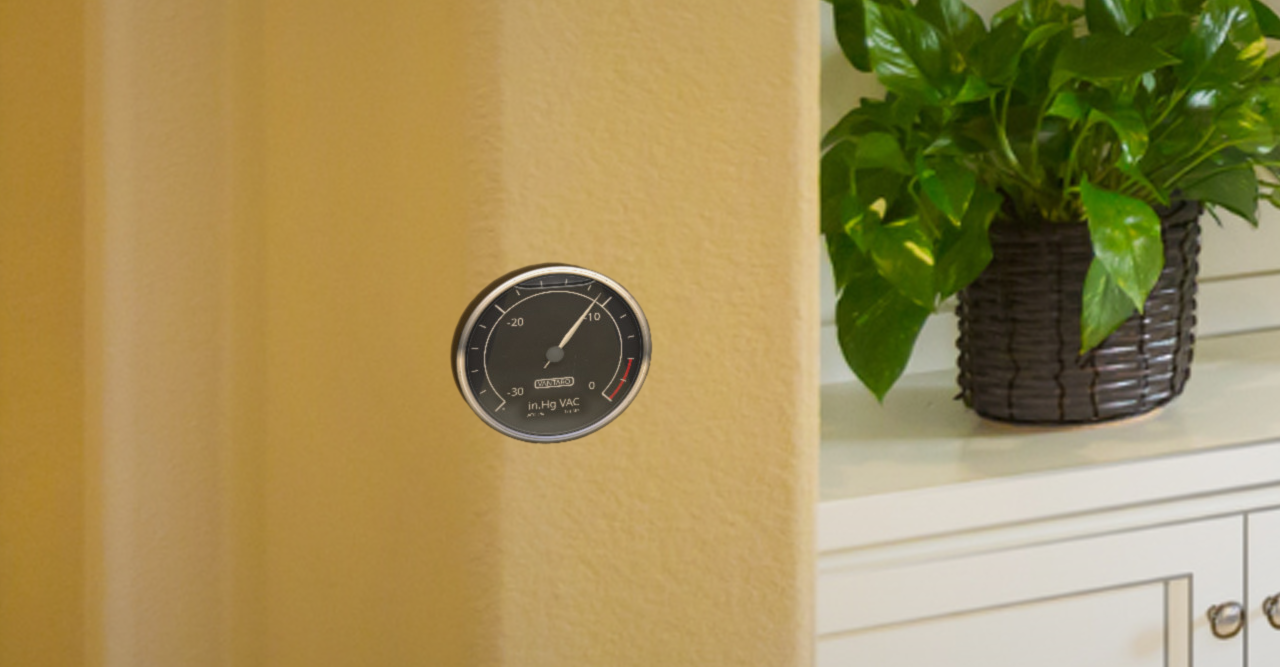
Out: -11 inHg
